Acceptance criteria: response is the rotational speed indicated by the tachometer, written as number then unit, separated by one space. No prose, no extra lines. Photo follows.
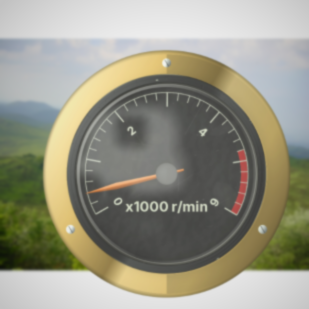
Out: 400 rpm
